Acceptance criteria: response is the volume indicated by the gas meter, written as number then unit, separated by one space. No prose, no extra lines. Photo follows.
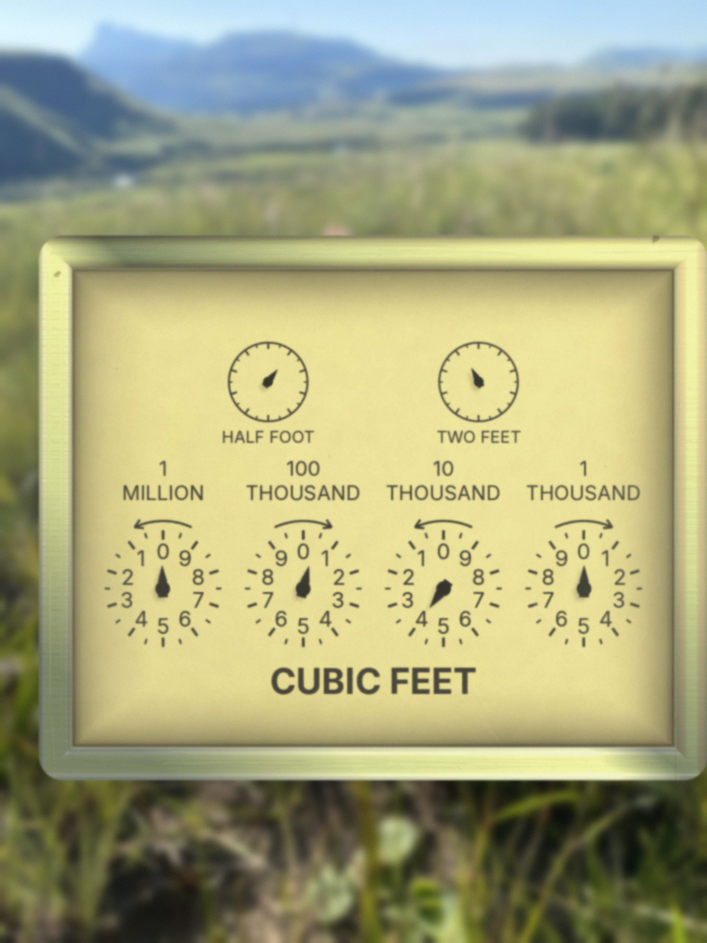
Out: 4000 ft³
